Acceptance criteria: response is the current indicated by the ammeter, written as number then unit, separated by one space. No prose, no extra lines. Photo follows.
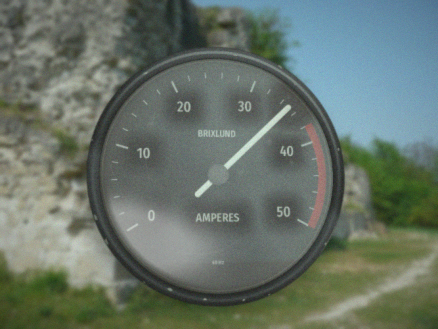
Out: 35 A
